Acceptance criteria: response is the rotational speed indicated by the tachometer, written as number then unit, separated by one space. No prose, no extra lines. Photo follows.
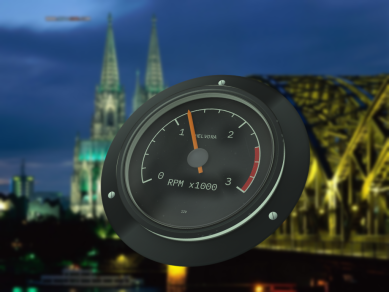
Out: 1200 rpm
